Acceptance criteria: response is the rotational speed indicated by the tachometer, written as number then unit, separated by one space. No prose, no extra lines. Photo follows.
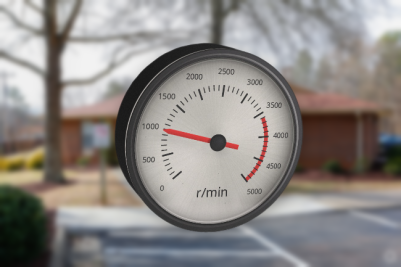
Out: 1000 rpm
